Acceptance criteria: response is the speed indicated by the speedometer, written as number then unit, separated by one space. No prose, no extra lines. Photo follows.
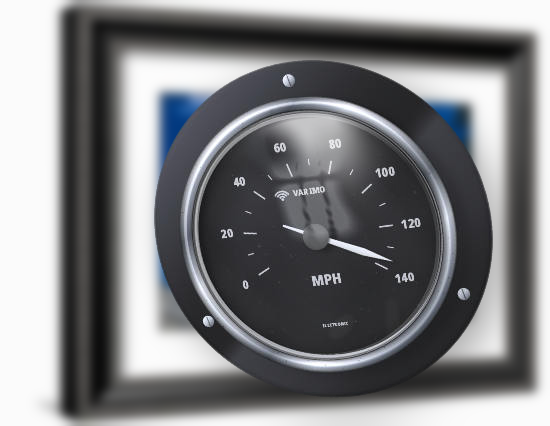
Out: 135 mph
